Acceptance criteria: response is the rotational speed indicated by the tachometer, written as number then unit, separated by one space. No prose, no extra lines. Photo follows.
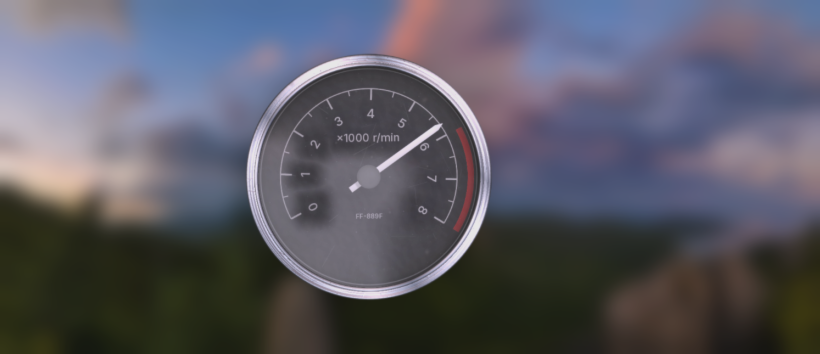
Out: 5750 rpm
